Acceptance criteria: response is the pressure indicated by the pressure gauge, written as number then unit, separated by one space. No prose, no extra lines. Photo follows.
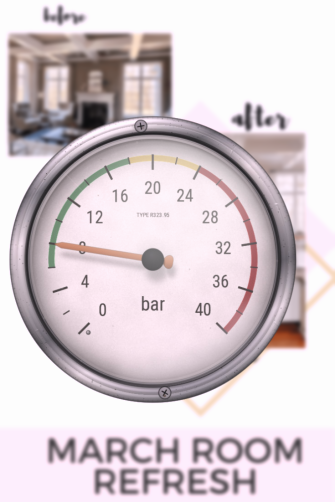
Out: 8 bar
